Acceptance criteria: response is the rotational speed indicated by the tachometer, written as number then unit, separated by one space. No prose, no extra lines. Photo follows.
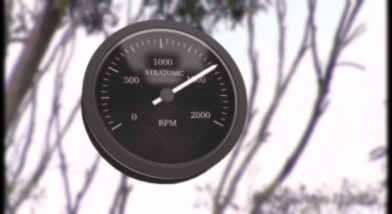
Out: 1500 rpm
